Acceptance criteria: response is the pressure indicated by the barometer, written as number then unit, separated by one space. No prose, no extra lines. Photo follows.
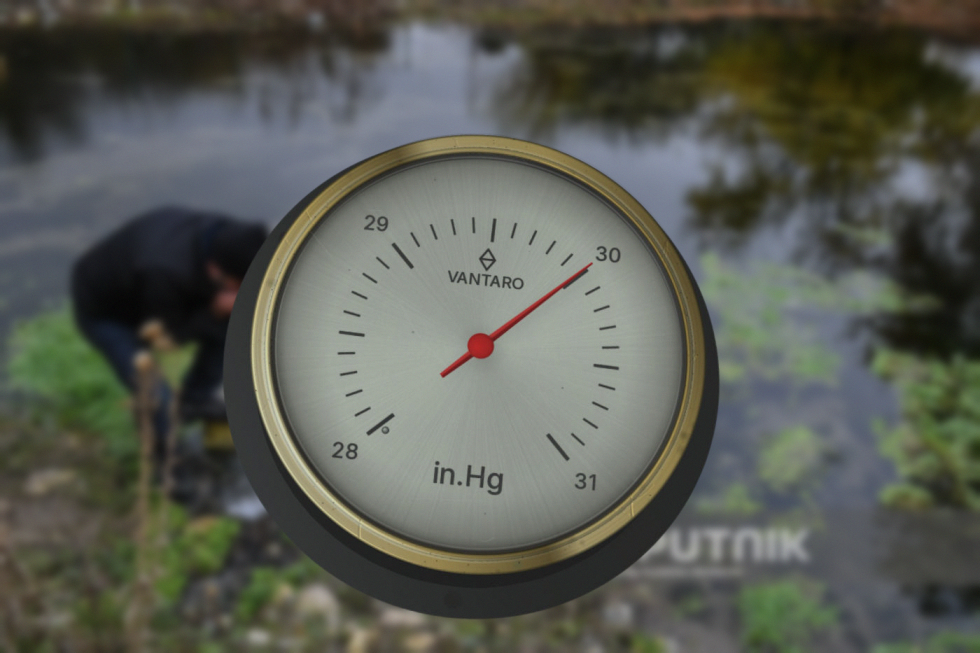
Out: 30 inHg
